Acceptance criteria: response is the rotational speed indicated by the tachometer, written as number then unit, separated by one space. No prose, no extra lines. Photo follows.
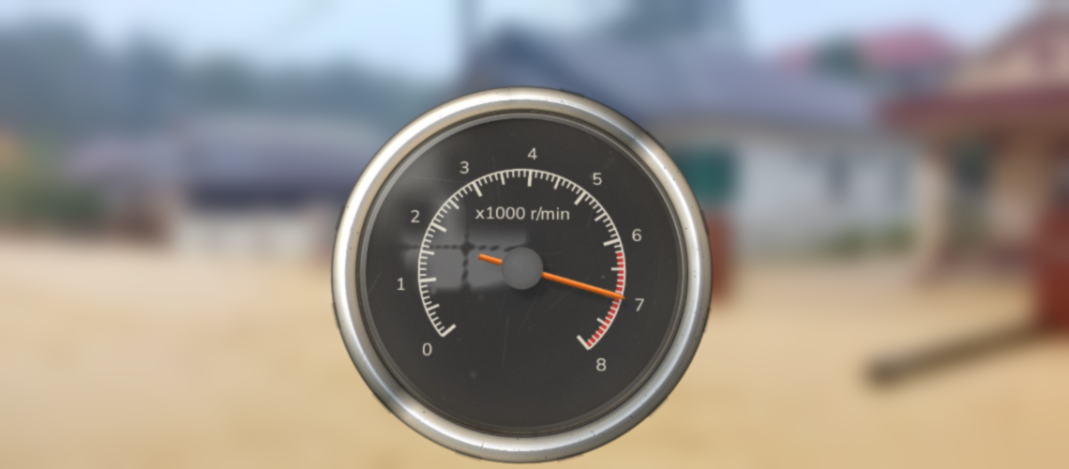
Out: 7000 rpm
